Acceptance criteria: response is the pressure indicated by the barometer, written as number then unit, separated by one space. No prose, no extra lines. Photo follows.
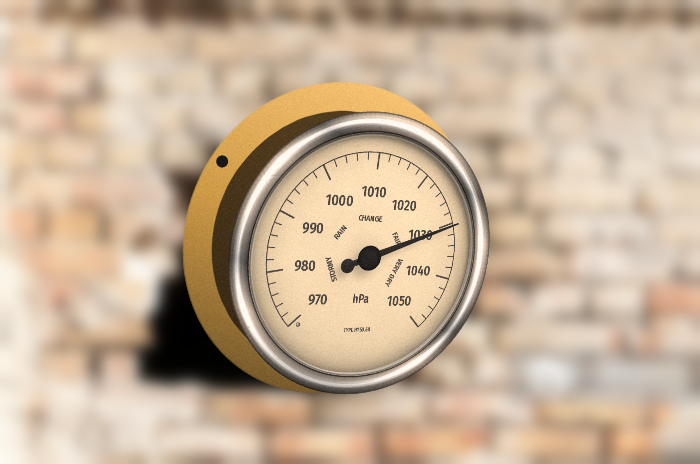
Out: 1030 hPa
